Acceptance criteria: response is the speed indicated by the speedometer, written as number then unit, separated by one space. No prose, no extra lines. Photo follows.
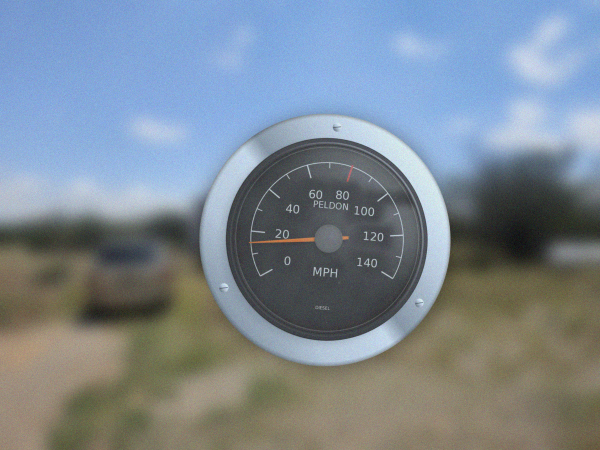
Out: 15 mph
